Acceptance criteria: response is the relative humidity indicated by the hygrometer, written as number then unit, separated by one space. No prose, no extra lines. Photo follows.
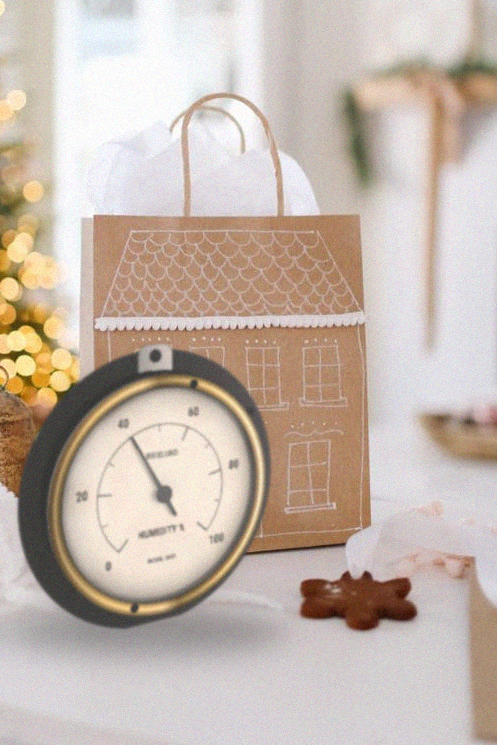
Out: 40 %
